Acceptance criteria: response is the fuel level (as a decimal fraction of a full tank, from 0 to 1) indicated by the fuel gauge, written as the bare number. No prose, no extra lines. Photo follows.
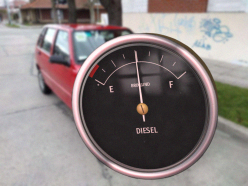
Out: 0.5
